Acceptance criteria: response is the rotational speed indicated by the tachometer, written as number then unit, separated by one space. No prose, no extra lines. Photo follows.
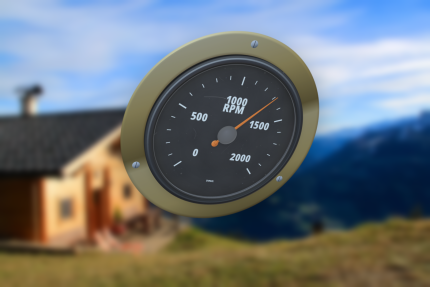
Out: 1300 rpm
